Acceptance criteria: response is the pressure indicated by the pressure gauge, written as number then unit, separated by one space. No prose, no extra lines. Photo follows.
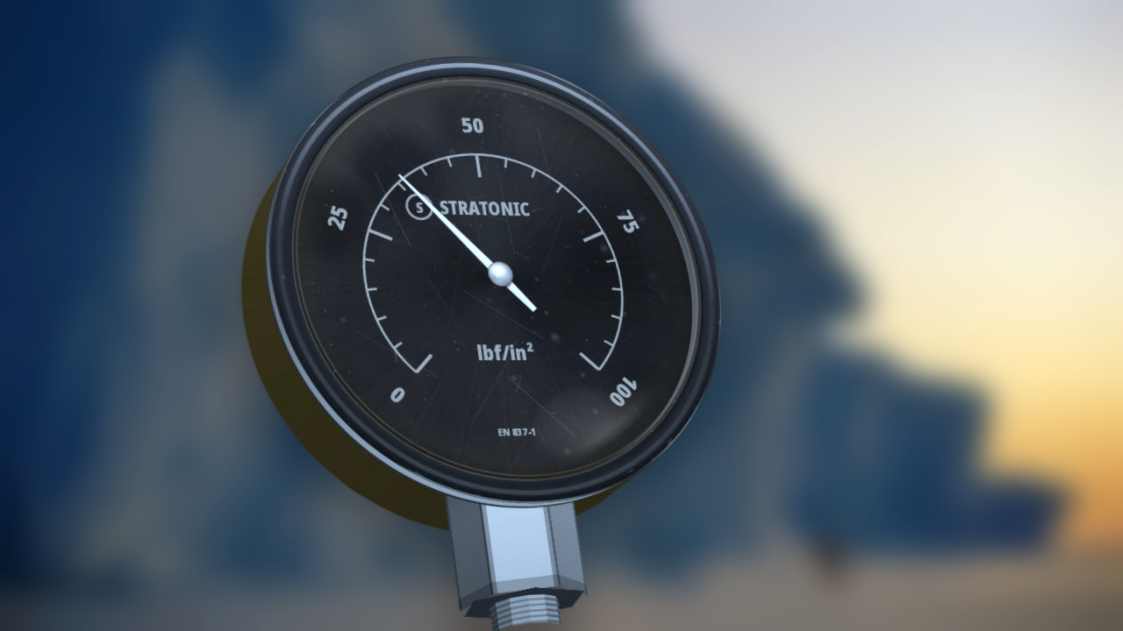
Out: 35 psi
